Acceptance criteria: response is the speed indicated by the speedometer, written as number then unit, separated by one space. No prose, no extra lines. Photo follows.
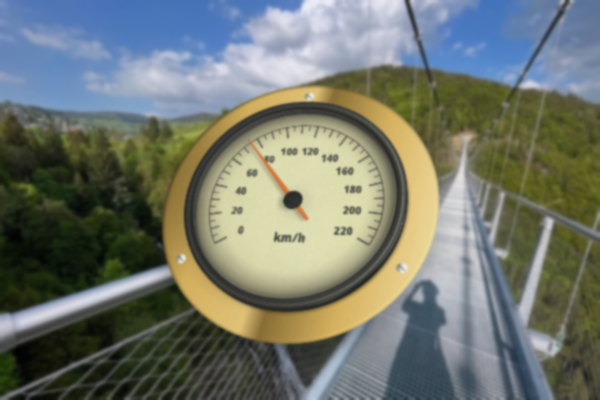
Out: 75 km/h
